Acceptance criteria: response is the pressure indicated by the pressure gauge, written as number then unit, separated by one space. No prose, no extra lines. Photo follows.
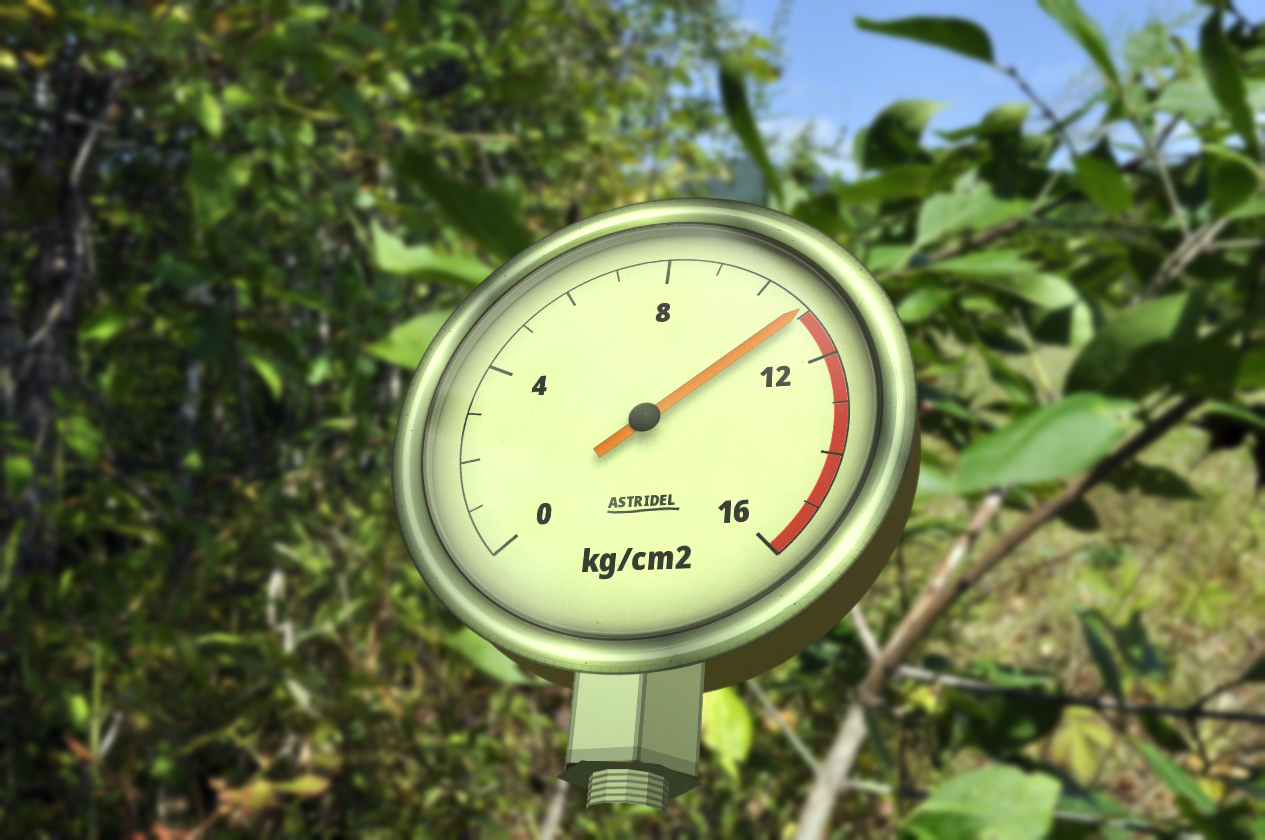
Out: 11 kg/cm²
